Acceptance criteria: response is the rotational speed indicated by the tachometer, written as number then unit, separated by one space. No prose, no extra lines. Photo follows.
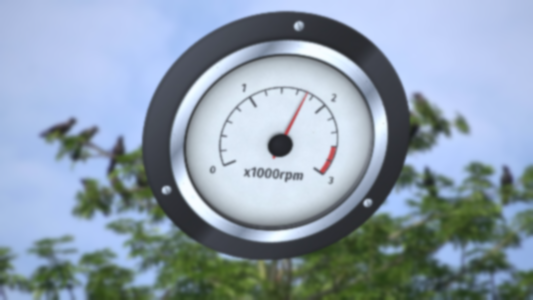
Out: 1700 rpm
